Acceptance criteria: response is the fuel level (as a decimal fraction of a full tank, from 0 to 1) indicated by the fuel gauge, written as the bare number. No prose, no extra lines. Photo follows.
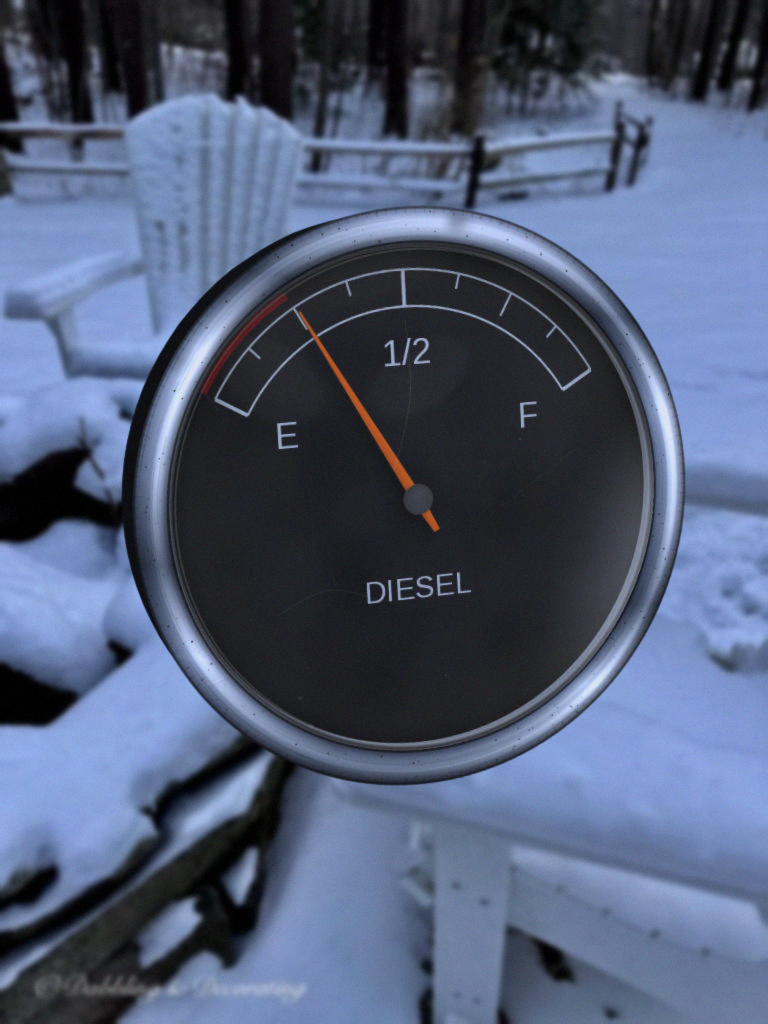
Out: 0.25
